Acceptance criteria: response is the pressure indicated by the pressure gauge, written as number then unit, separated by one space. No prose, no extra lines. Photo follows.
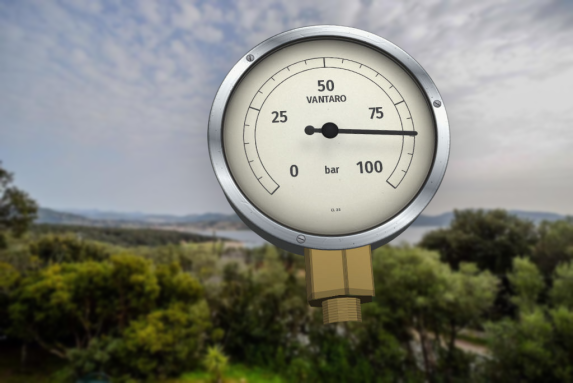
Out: 85 bar
